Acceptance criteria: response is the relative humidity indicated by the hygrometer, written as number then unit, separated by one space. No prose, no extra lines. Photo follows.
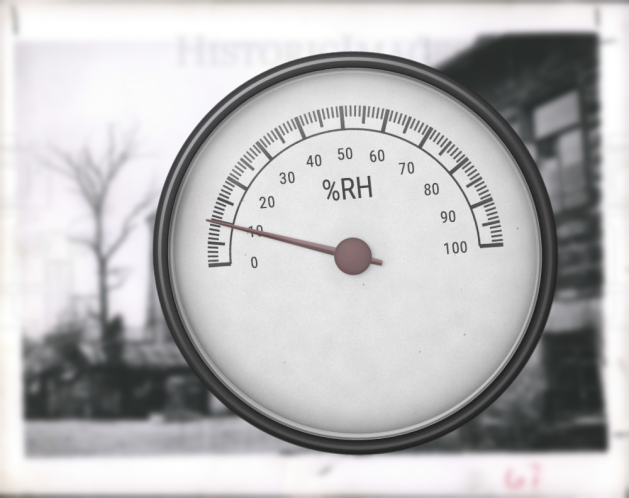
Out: 10 %
